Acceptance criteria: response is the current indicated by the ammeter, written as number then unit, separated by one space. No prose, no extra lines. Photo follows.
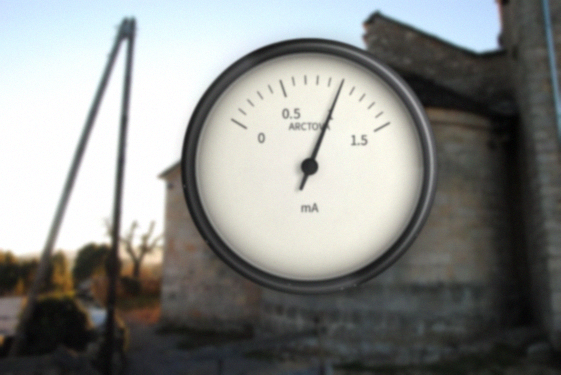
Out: 1 mA
